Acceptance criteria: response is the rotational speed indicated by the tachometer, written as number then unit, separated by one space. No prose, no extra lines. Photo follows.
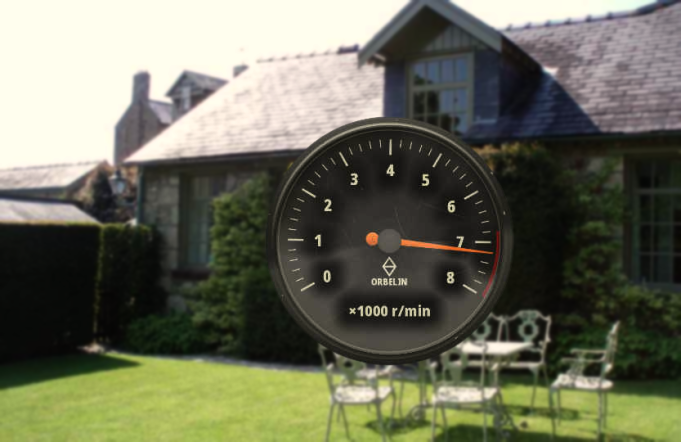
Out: 7200 rpm
